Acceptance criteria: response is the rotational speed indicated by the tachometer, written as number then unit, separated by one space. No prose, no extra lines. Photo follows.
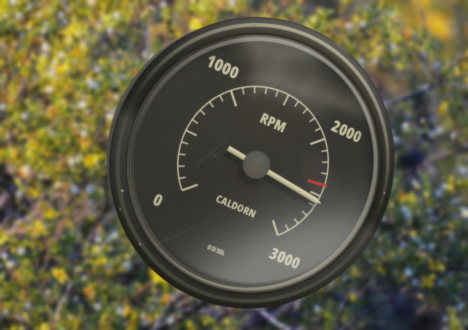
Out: 2550 rpm
